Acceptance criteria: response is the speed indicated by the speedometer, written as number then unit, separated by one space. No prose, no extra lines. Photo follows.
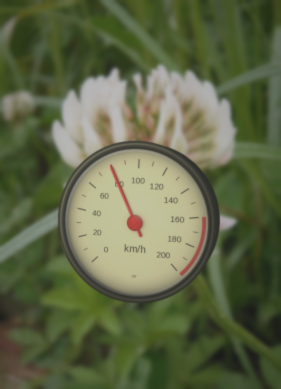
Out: 80 km/h
